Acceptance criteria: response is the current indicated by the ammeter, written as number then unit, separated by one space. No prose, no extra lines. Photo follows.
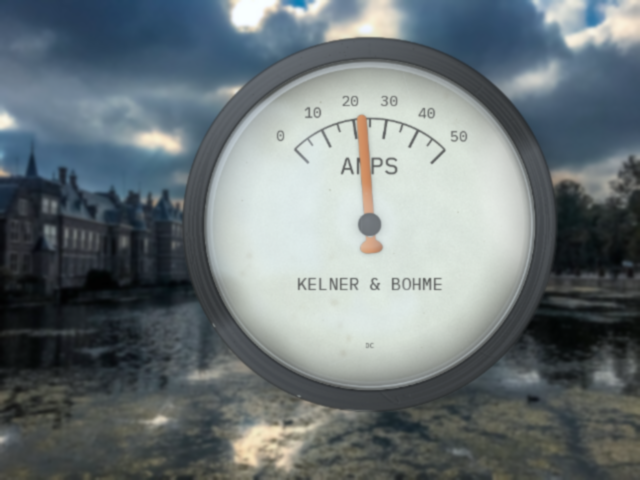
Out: 22.5 A
